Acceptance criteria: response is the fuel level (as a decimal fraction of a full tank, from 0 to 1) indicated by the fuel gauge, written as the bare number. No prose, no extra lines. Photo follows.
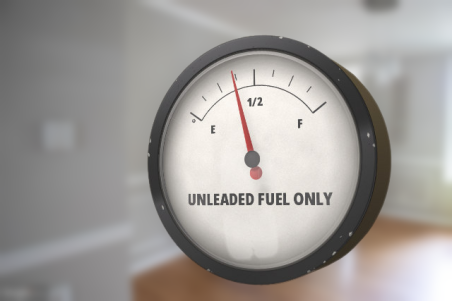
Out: 0.375
